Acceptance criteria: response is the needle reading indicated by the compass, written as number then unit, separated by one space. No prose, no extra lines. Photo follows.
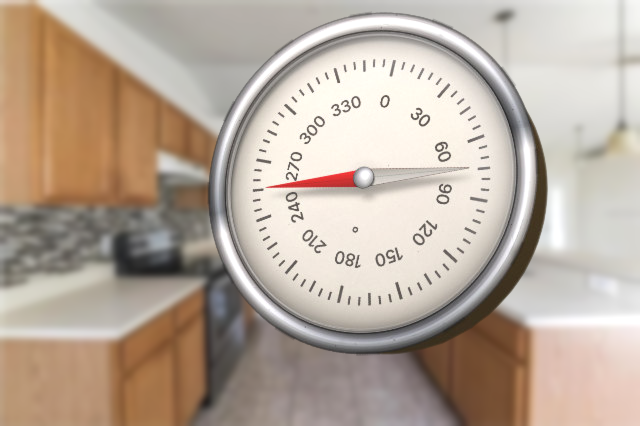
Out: 255 °
